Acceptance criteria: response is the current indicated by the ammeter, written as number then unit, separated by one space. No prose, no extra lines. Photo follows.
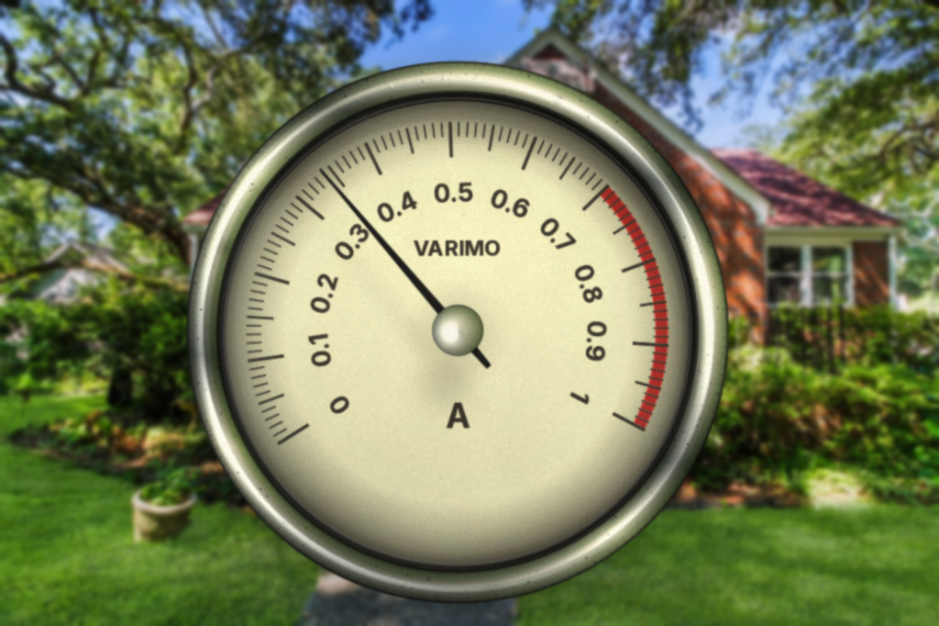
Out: 0.34 A
